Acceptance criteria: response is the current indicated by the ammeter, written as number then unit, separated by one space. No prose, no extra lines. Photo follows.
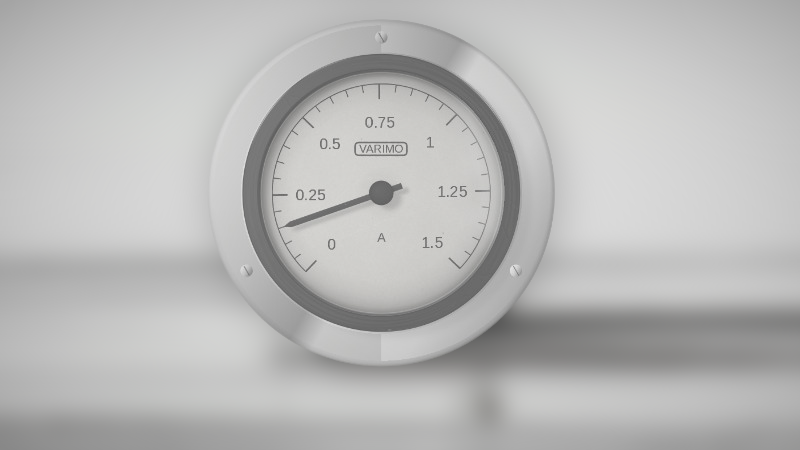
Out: 0.15 A
